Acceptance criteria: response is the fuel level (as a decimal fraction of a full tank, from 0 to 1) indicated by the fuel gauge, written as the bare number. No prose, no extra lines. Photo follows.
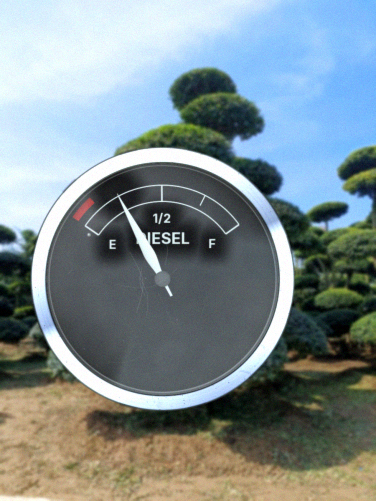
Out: 0.25
